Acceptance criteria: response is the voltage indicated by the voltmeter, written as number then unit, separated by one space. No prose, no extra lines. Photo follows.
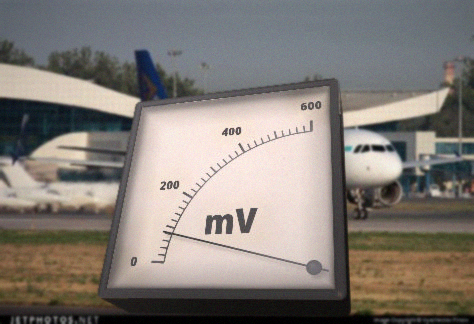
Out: 80 mV
